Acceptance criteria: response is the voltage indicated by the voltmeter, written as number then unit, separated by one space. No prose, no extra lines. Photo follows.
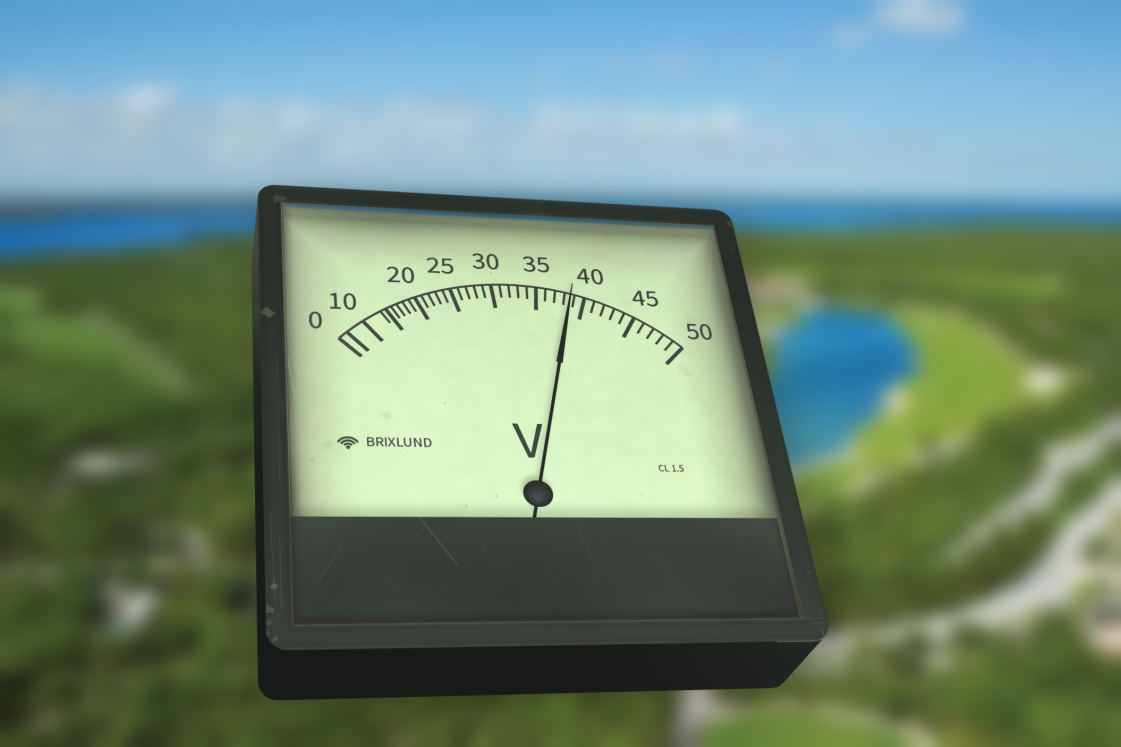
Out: 38.5 V
